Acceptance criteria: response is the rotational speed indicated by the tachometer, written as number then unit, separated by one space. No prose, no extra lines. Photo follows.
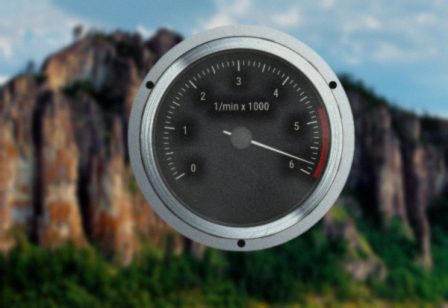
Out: 5800 rpm
